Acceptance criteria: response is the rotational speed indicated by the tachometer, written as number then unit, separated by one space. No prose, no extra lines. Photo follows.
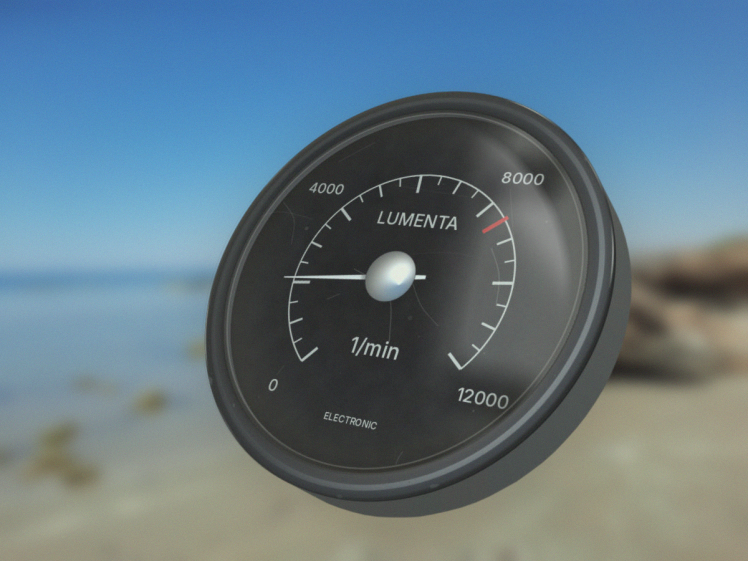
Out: 2000 rpm
